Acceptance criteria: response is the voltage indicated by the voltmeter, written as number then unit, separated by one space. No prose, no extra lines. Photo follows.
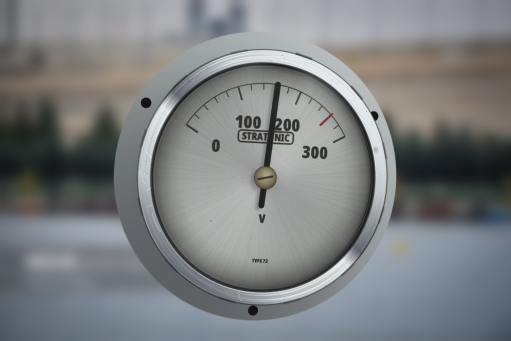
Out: 160 V
